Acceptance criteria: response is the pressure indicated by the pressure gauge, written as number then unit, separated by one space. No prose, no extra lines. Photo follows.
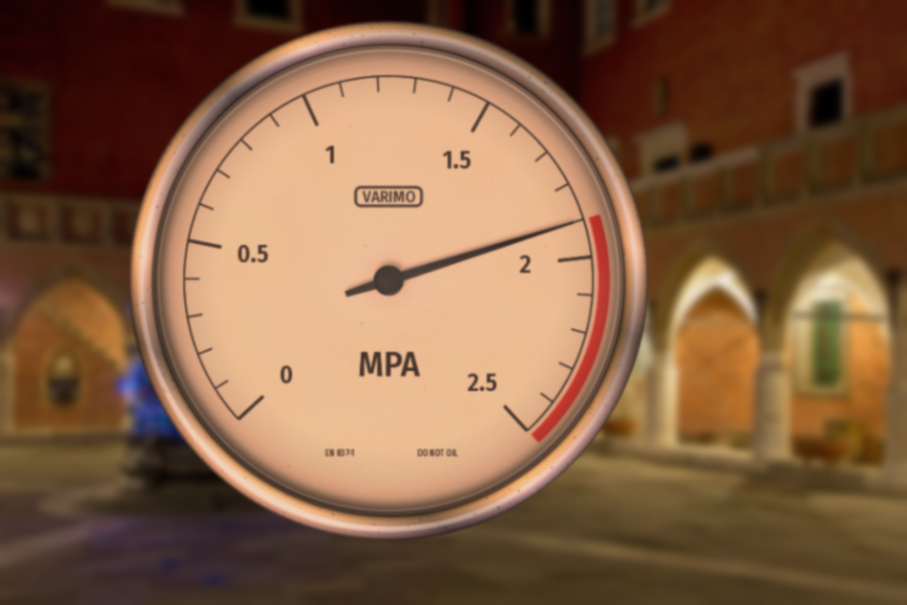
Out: 1.9 MPa
